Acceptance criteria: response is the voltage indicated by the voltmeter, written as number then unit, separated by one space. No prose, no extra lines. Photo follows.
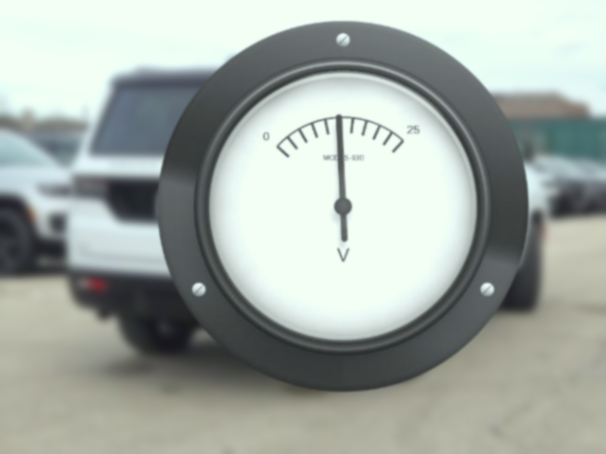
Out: 12.5 V
